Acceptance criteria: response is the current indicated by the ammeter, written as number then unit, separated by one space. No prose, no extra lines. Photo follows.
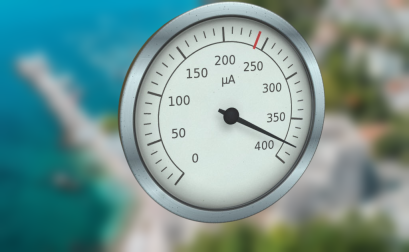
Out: 380 µA
